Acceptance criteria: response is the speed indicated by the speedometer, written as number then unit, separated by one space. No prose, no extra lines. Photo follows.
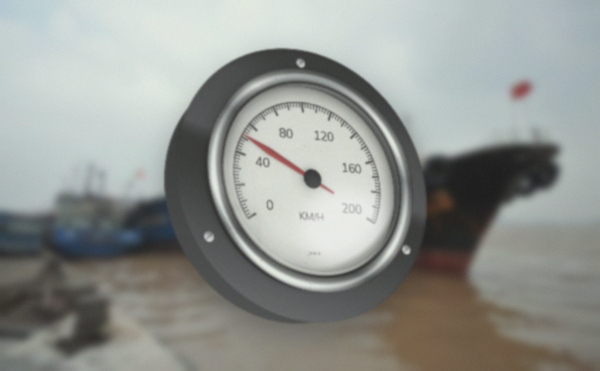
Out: 50 km/h
